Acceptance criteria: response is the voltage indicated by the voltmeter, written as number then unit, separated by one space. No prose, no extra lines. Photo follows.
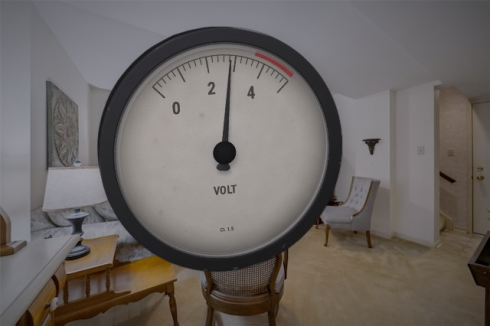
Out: 2.8 V
